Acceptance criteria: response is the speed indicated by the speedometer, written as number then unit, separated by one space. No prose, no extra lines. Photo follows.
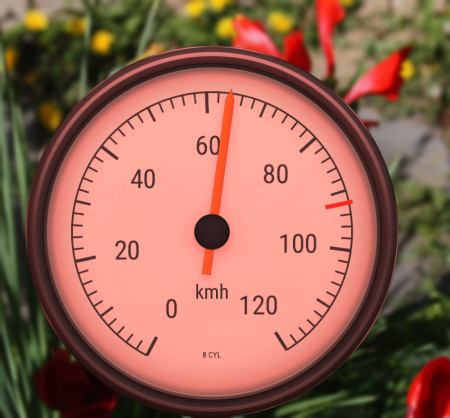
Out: 64 km/h
